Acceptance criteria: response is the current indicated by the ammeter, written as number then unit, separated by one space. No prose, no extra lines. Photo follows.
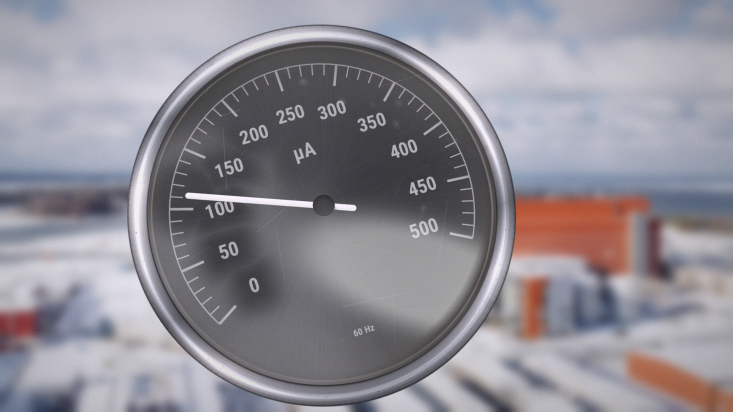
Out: 110 µA
